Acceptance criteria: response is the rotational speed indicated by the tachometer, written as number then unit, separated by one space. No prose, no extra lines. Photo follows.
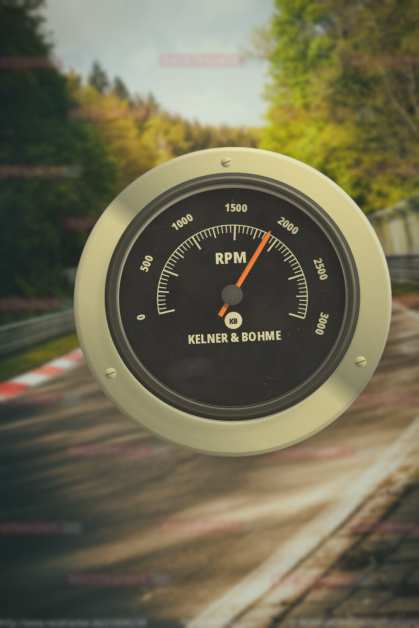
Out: 1900 rpm
